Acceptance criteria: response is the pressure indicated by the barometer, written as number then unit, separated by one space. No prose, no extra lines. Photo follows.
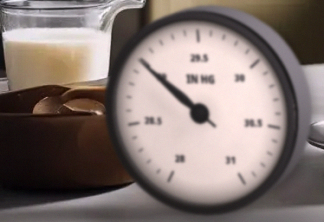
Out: 29 inHg
